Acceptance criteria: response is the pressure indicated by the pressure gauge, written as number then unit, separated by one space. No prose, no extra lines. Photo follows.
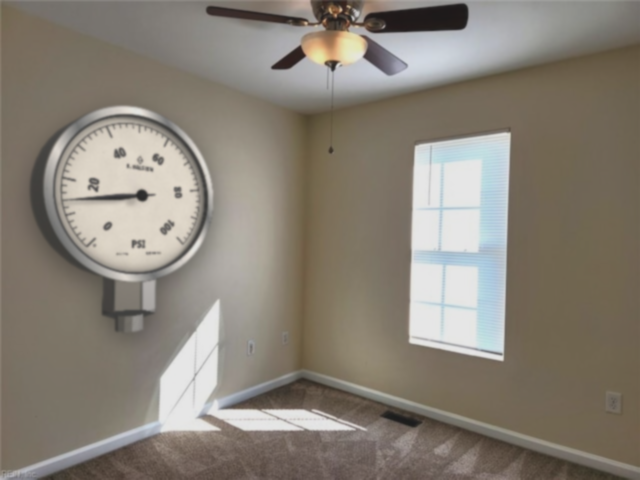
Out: 14 psi
